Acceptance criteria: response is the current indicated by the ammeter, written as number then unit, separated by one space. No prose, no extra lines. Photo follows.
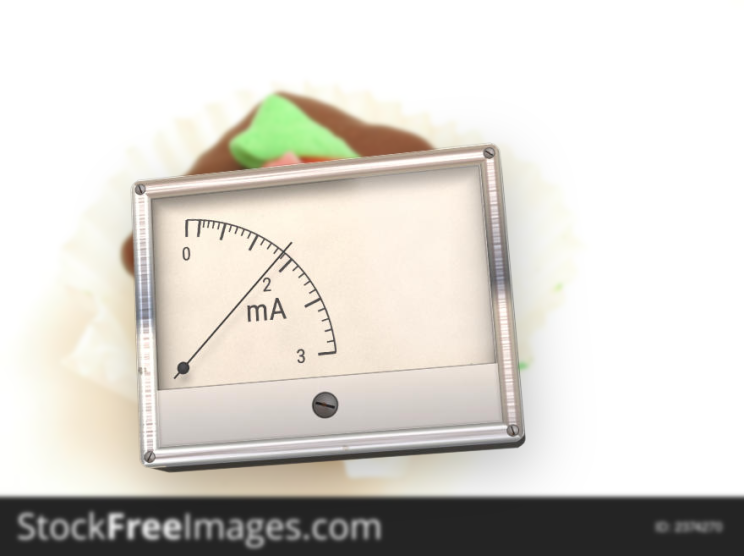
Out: 1.9 mA
